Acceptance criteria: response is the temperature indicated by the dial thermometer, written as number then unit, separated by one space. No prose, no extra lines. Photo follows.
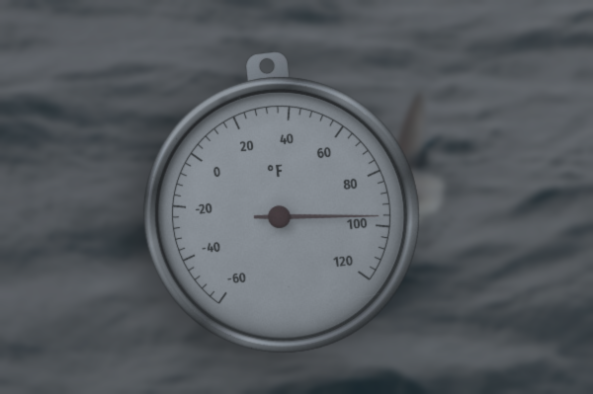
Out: 96 °F
